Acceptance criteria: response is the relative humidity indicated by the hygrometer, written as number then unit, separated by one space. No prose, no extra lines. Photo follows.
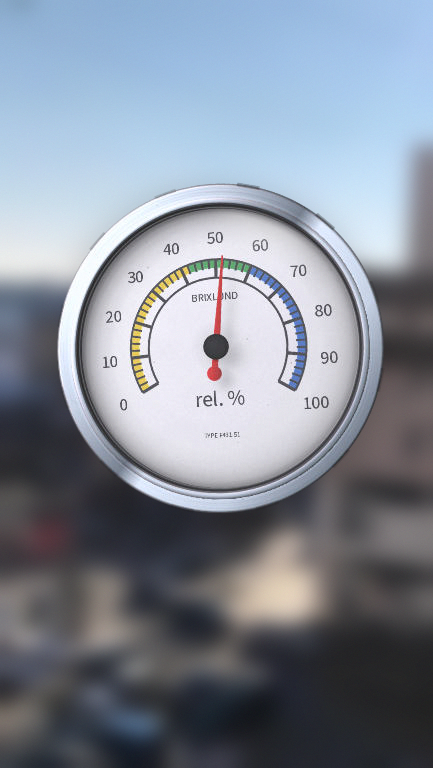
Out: 52 %
